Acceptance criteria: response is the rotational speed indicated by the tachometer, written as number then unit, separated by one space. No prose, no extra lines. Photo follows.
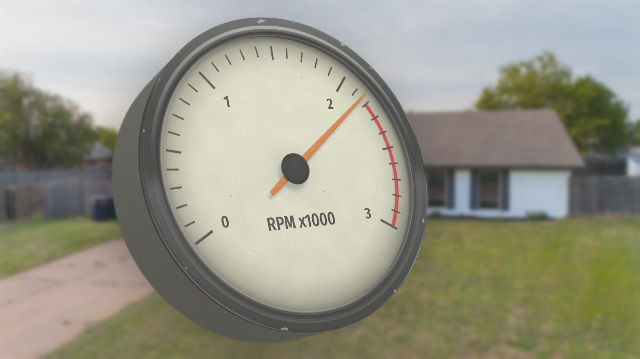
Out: 2150 rpm
